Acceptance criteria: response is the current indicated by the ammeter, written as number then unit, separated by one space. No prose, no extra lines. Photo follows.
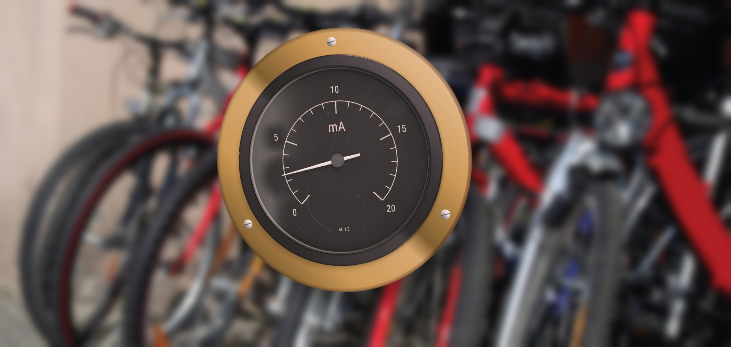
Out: 2.5 mA
